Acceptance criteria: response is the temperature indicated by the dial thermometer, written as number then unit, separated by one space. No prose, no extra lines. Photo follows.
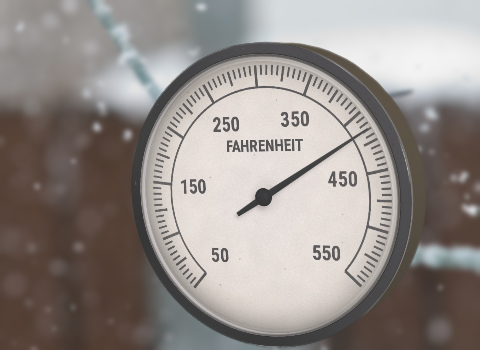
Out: 415 °F
